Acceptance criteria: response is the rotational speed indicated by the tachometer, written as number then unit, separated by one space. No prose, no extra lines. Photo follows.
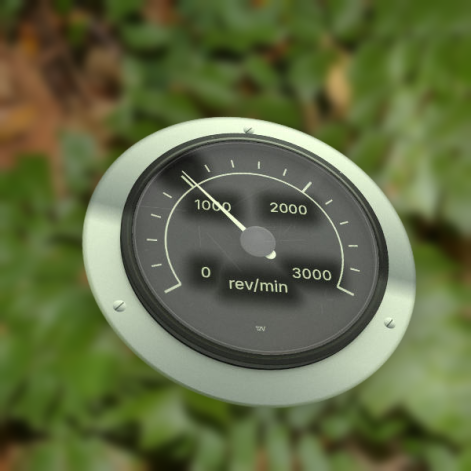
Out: 1000 rpm
